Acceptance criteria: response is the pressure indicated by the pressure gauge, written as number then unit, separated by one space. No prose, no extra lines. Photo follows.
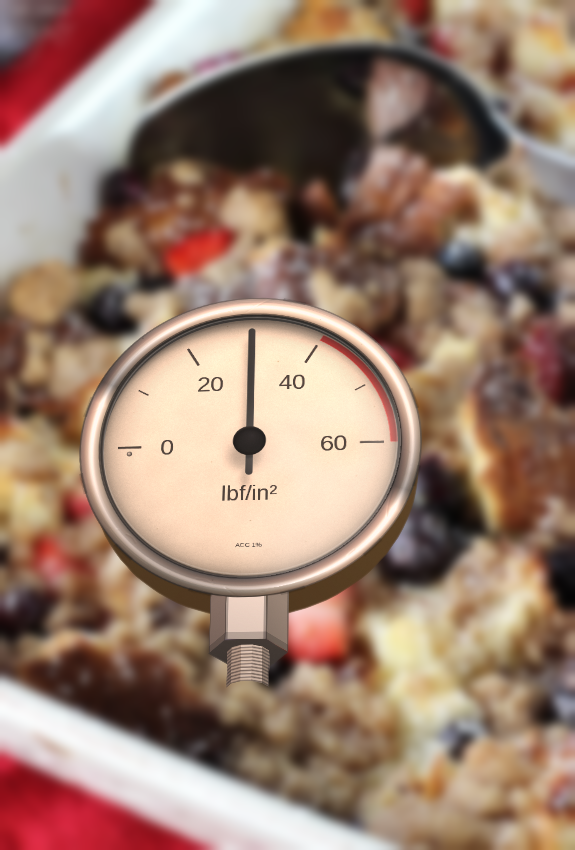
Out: 30 psi
